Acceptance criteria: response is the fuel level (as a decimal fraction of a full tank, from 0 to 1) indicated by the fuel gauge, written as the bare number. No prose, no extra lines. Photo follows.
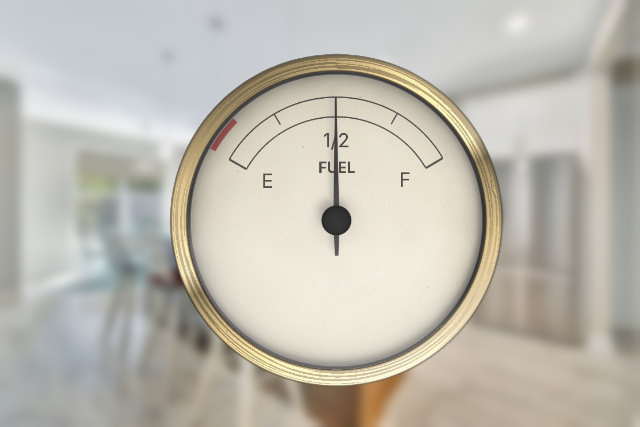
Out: 0.5
